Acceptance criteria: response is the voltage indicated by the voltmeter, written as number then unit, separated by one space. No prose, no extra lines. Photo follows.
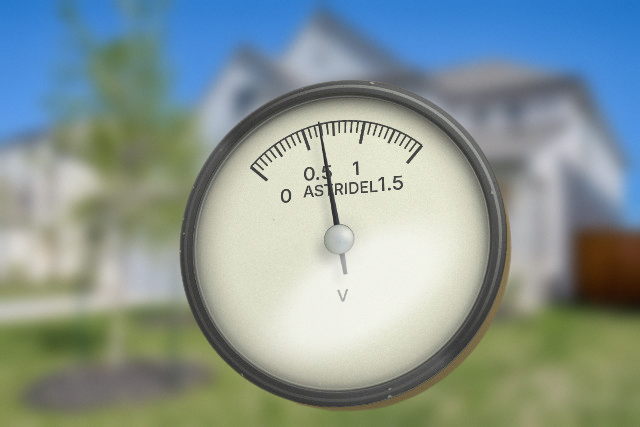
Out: 0.65 V
